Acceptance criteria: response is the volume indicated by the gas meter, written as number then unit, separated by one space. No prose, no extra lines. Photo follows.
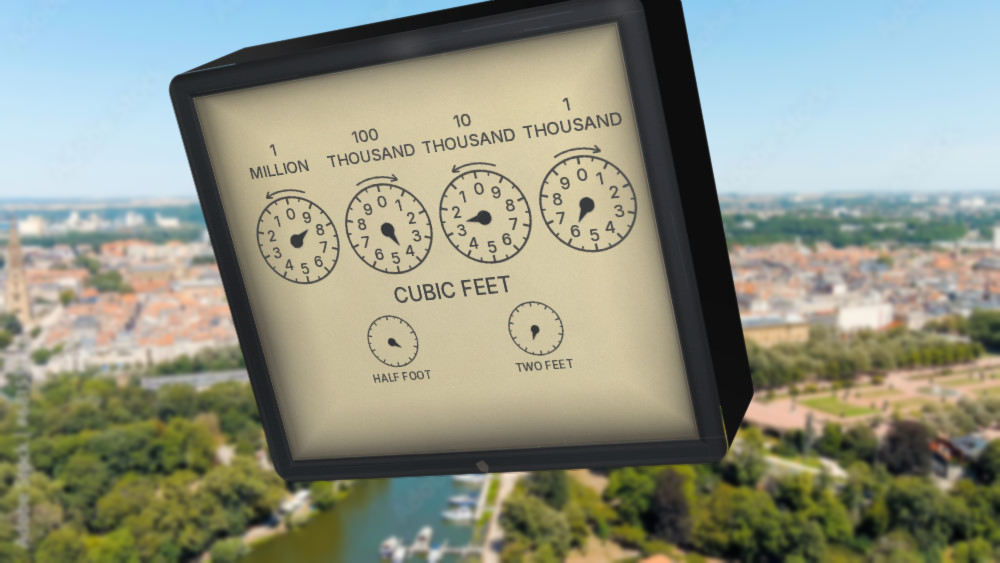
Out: 842600 ft³
